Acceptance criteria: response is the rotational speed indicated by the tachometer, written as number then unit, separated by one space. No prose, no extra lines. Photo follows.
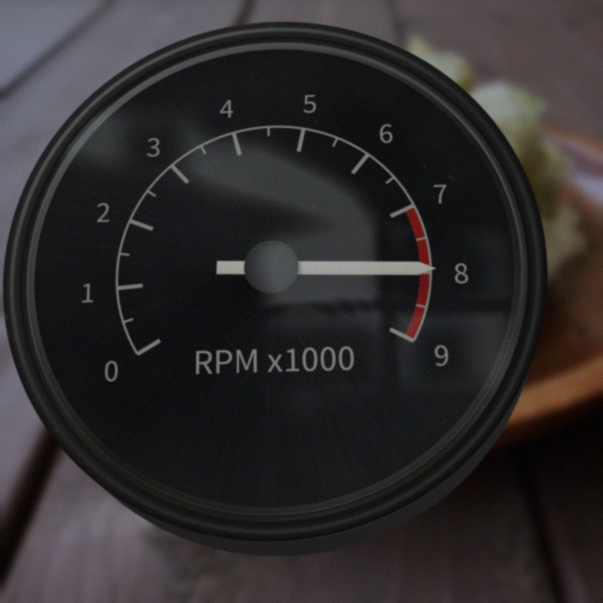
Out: 8000 rpm
